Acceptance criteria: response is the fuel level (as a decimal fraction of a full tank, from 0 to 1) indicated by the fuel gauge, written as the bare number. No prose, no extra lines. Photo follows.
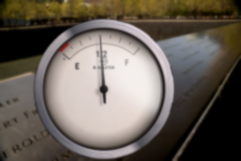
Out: 0.5
